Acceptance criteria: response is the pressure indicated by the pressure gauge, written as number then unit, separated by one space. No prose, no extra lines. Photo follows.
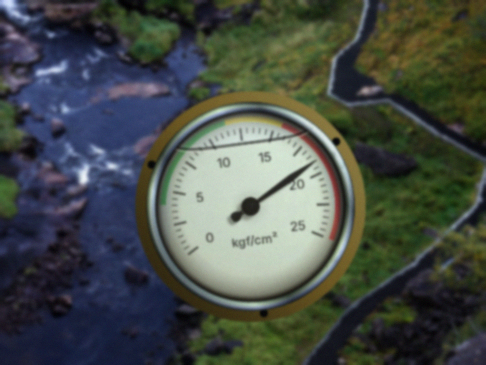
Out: 19 kg/cm²
